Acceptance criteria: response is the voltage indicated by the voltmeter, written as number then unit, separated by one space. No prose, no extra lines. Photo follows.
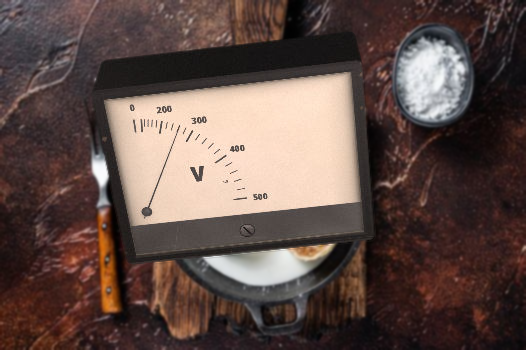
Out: 260 V
